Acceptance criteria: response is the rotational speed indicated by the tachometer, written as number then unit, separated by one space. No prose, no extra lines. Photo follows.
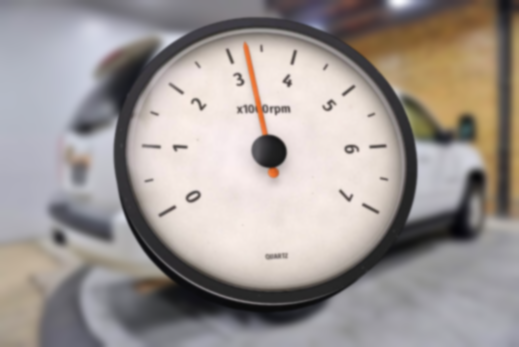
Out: 3250 rpm
